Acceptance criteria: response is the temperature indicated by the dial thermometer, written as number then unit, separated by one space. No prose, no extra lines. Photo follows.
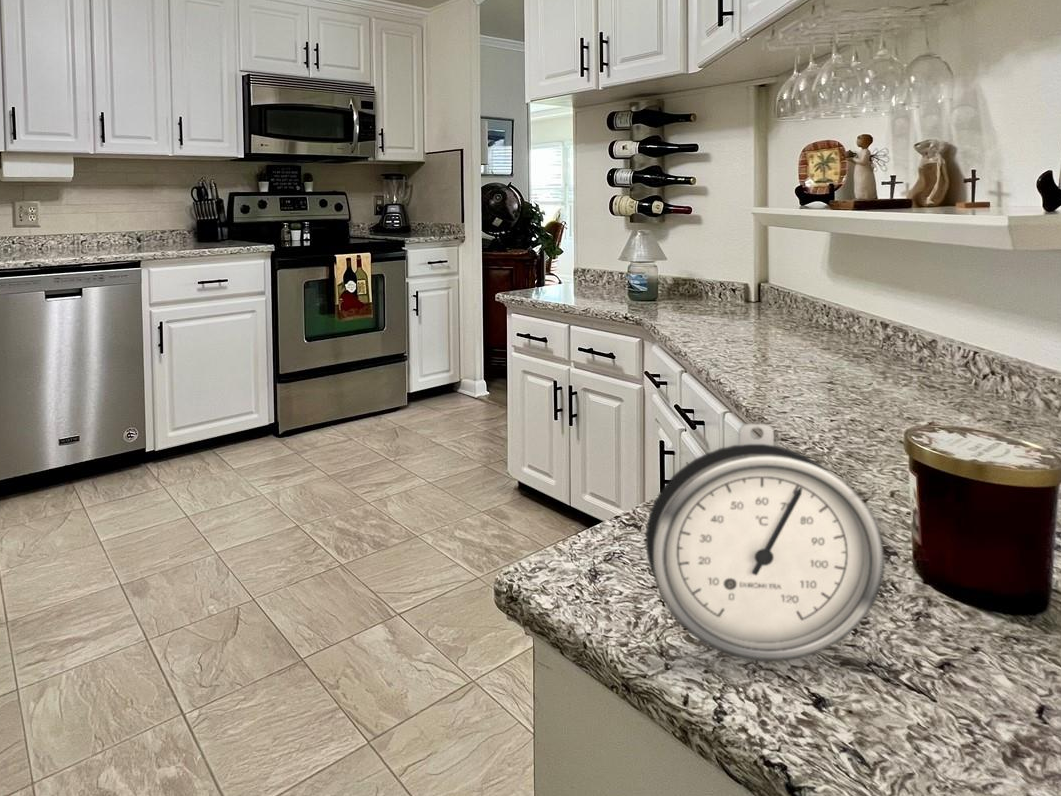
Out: 70 °C
